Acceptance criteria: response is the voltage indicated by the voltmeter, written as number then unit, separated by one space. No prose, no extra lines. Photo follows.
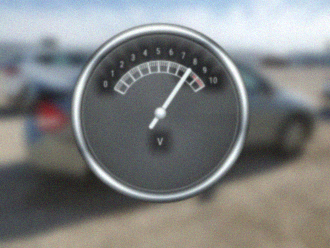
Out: 8 V
